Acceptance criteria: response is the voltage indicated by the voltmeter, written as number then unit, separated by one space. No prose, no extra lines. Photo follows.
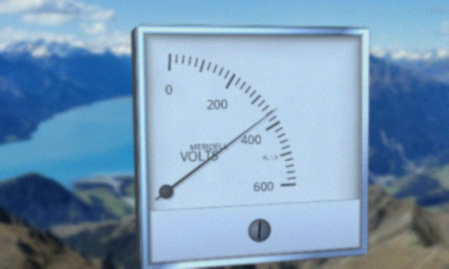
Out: 360 V
